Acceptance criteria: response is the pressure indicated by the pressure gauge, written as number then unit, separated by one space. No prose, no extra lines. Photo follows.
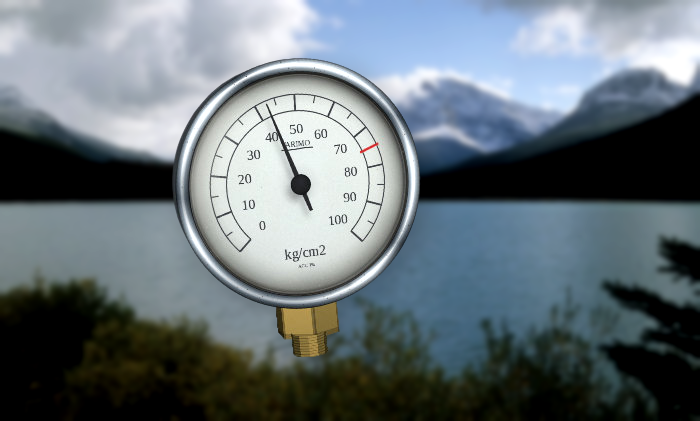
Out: 42.5 kg/cm²
